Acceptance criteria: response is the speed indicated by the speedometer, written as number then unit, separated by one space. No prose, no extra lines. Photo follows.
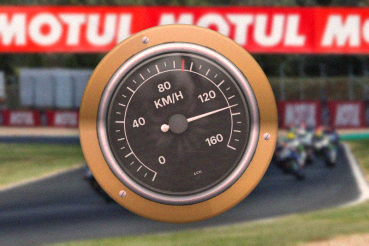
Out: 135 km/h
